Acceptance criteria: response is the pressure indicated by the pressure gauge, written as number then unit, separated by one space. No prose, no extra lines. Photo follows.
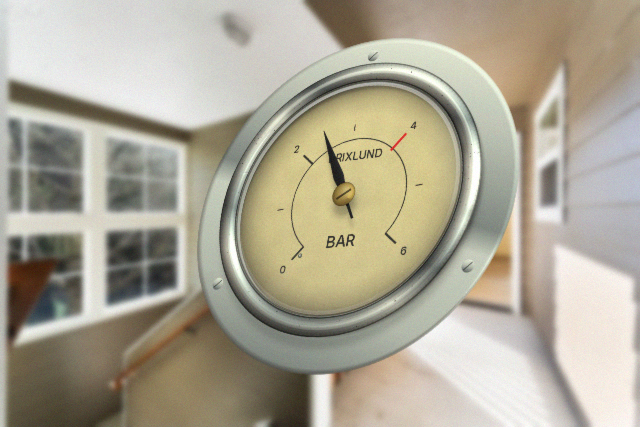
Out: 2.5 bar
